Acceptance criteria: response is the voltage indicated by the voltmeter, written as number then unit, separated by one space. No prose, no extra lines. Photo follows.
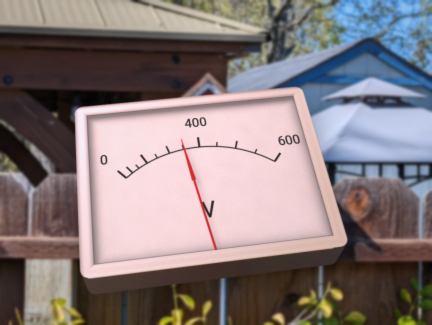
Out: 350 V
